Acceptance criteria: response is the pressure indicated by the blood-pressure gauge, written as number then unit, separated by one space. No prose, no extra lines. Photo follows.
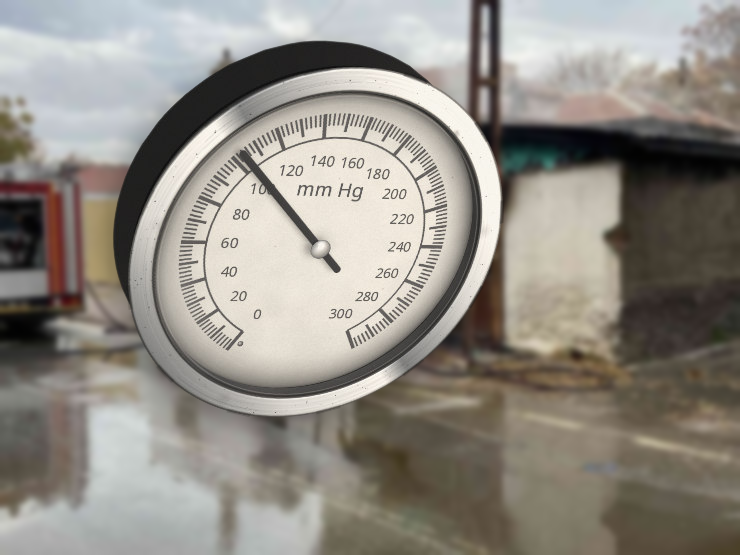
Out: 104 mmHg
